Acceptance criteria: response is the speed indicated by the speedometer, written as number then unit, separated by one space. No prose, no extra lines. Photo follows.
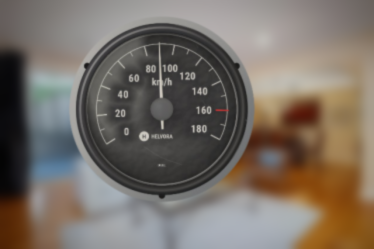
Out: 90 km/h
